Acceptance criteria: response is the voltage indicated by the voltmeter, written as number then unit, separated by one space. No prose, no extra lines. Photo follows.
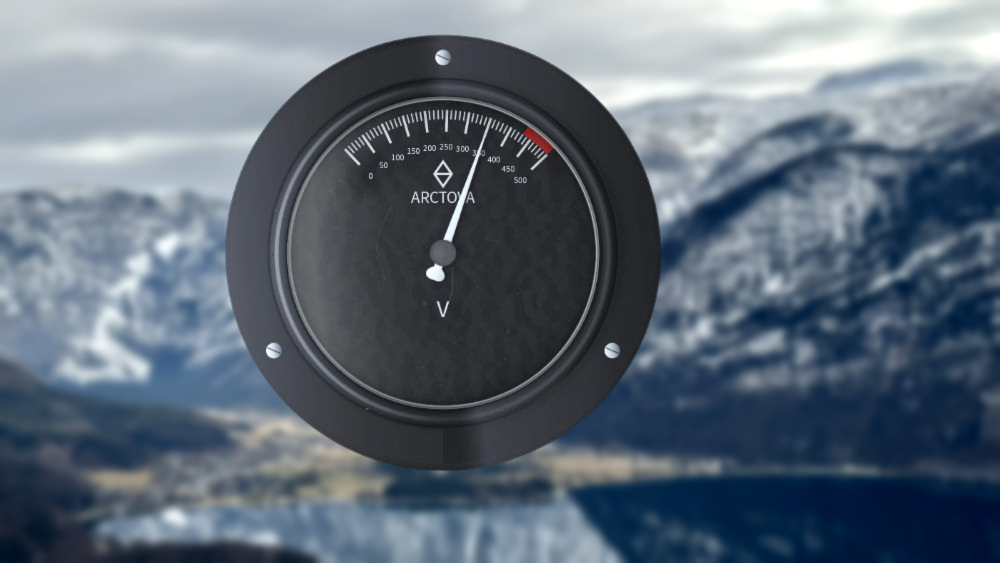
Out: 350 V
